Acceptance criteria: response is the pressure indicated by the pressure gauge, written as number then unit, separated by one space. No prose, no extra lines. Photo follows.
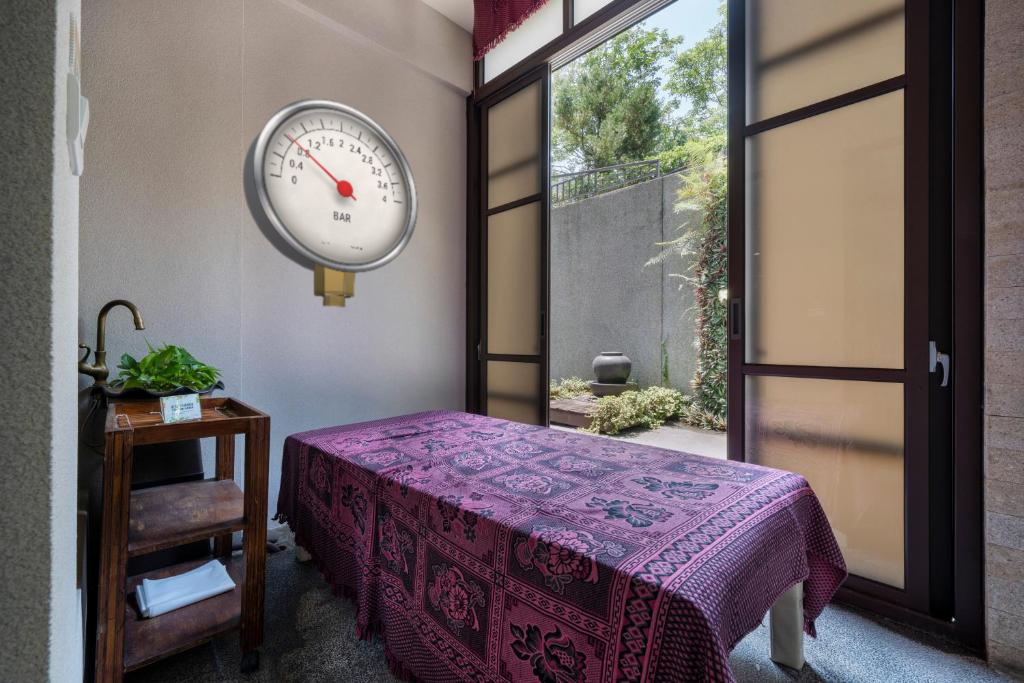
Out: 0.8 bar
